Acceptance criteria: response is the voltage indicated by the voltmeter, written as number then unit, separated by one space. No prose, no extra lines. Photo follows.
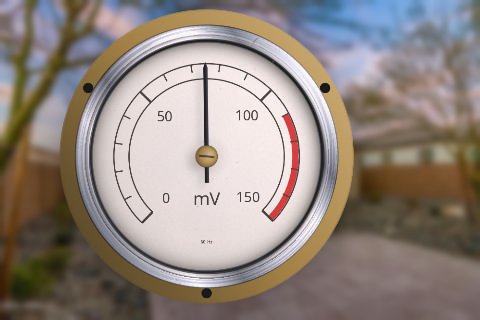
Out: 75 mV
